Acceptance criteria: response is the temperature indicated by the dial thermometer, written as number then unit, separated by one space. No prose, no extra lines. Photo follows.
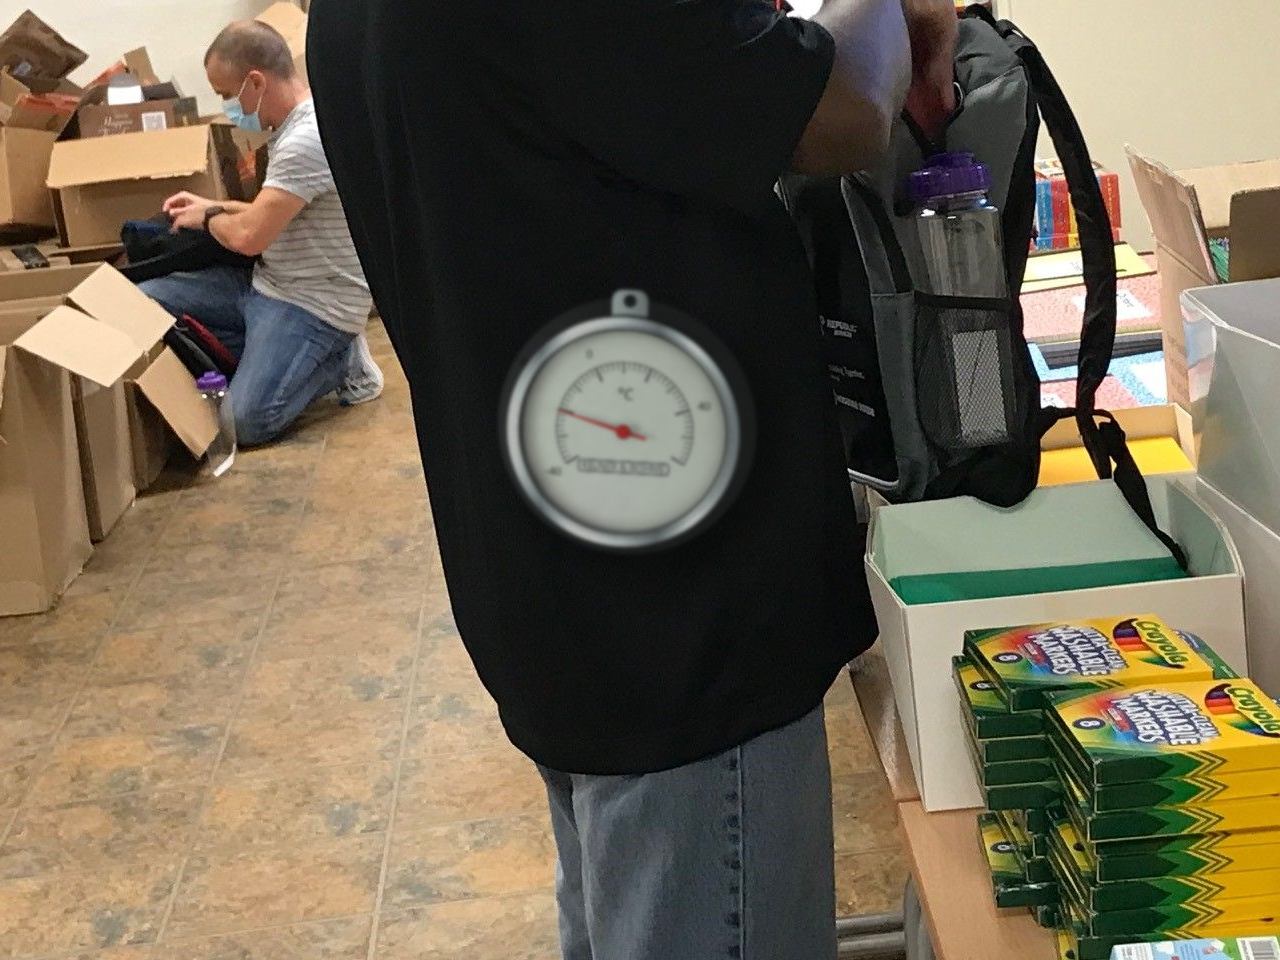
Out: -20 °C
